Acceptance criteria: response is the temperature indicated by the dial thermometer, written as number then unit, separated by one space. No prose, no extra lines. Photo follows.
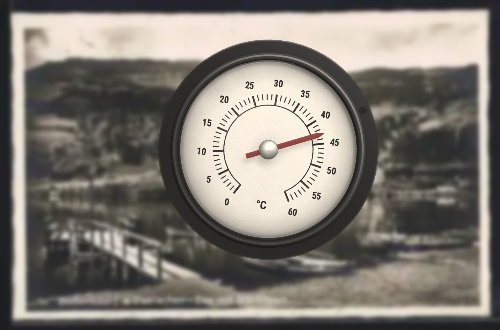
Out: 43 °C
